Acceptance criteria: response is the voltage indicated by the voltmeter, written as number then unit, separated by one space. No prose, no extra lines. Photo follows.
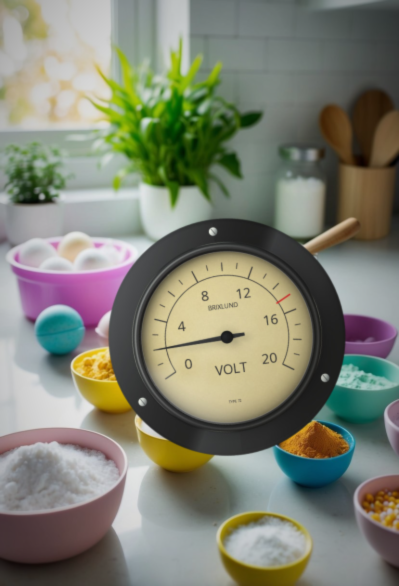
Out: 2 V
